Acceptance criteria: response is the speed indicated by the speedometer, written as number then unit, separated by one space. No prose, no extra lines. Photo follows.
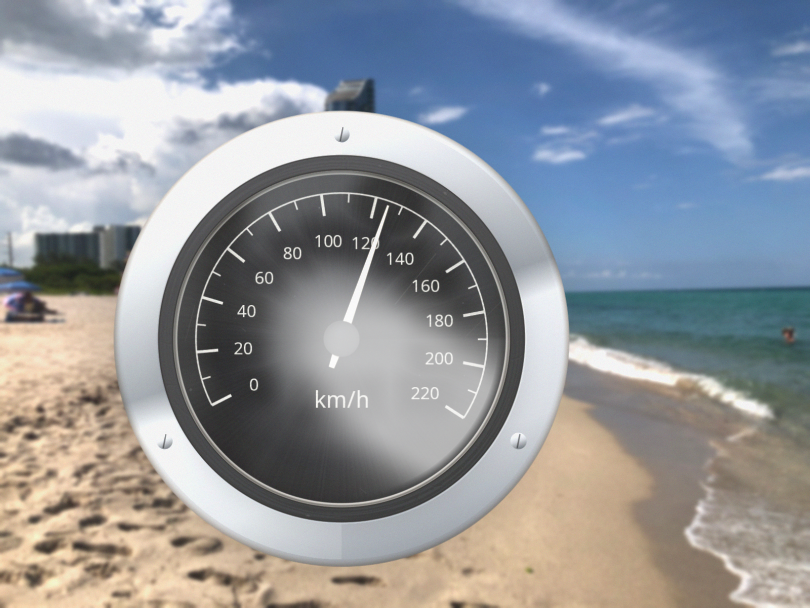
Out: 125 km/h
